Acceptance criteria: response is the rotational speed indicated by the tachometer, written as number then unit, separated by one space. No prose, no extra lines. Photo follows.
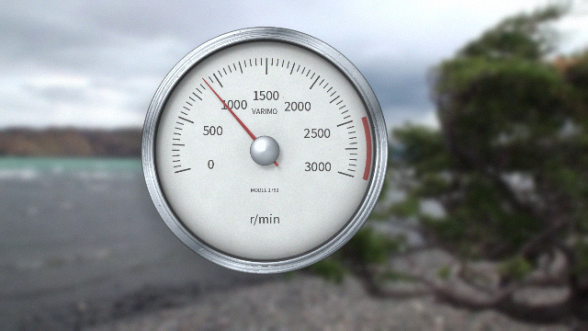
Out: 900 rpm
